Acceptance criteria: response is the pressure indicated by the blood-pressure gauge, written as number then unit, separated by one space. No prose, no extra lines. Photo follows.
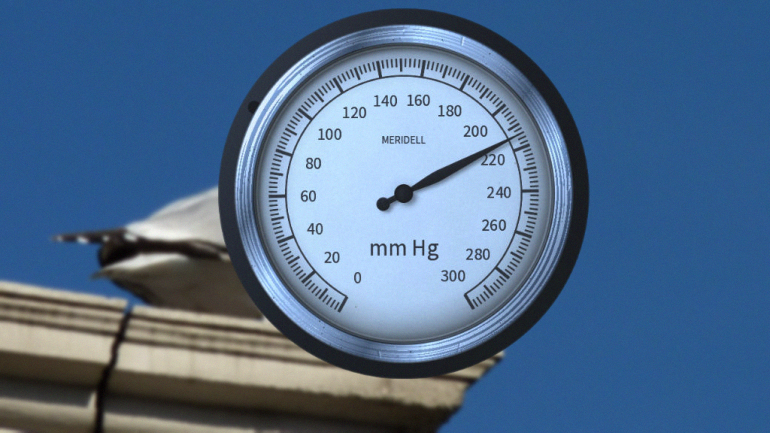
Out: 214 mmHg
